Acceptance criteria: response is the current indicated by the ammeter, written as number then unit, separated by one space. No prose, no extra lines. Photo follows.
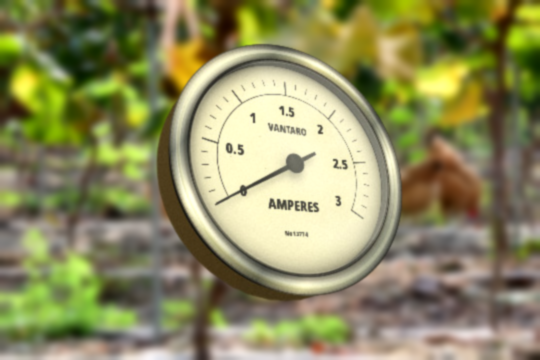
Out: 0 A
